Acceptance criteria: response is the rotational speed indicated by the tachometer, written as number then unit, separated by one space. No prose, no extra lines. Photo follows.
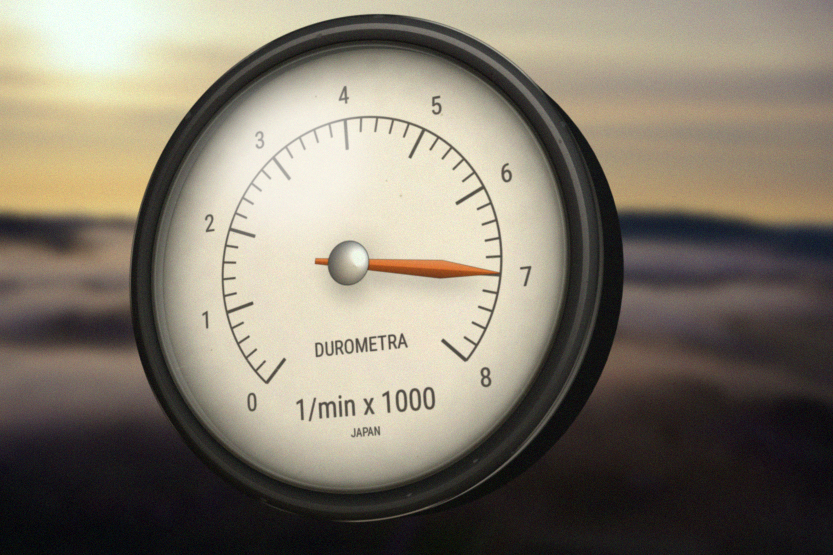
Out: 7000 rpm
